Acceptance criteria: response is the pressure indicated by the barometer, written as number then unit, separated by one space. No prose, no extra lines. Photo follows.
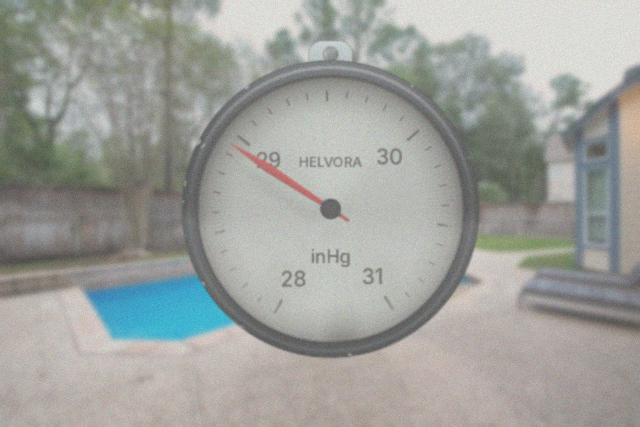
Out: 28.95 inHg
